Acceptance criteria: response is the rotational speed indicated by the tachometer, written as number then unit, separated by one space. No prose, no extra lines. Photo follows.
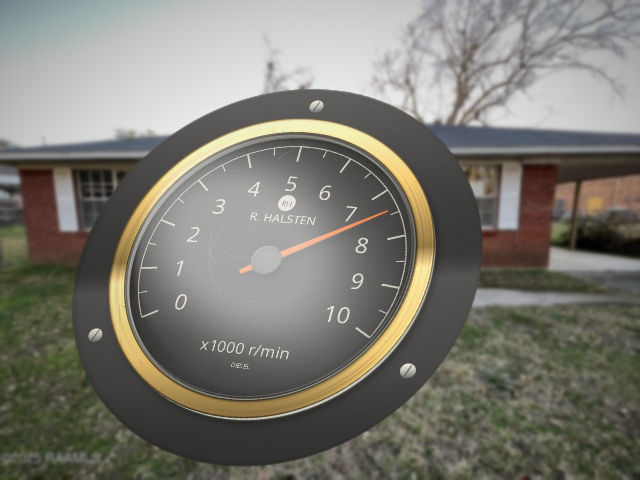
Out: 7500 rpm
